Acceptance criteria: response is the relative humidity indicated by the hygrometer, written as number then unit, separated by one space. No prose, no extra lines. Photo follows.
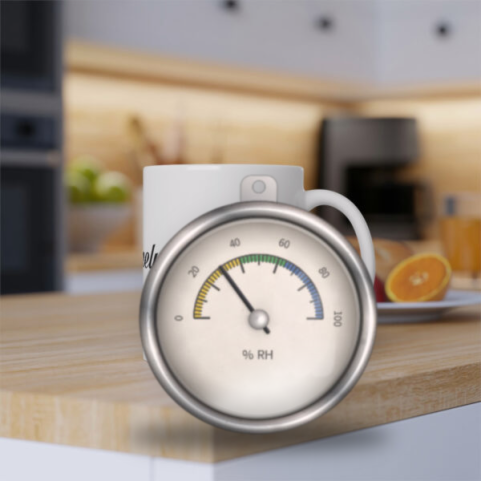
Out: 30 %
